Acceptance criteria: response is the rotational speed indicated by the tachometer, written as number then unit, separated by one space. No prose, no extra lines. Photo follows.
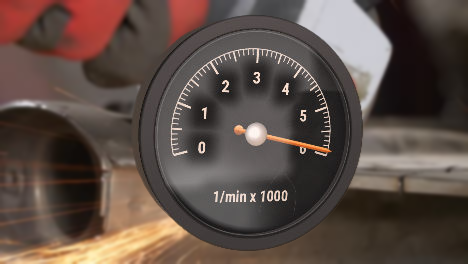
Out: 5900 rpm
